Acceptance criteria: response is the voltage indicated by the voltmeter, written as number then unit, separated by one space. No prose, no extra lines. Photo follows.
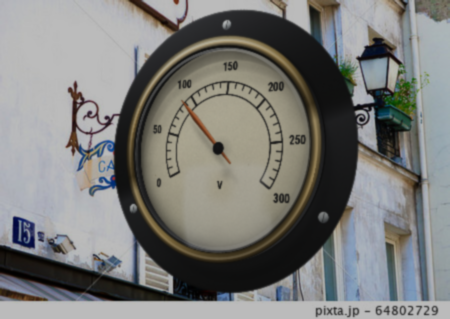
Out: 90 V
